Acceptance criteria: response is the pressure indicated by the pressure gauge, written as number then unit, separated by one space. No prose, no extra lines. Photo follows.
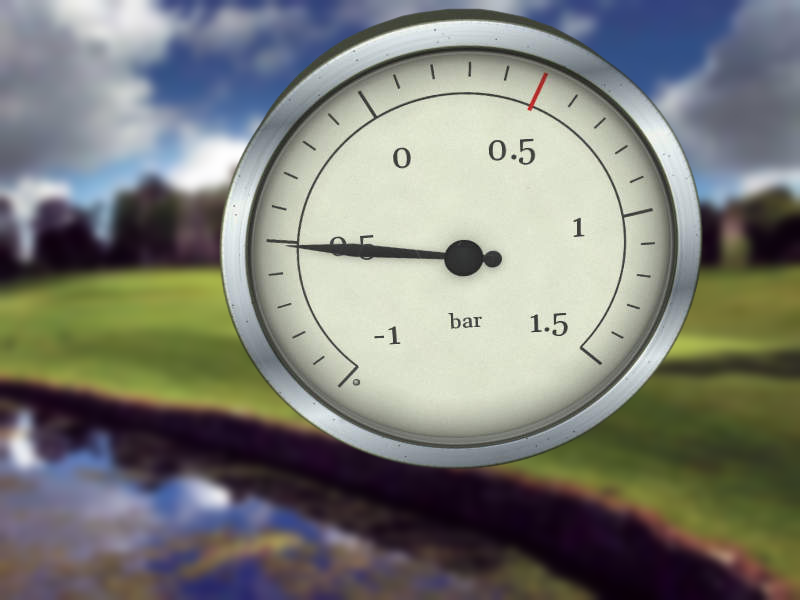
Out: -0.5 bar
